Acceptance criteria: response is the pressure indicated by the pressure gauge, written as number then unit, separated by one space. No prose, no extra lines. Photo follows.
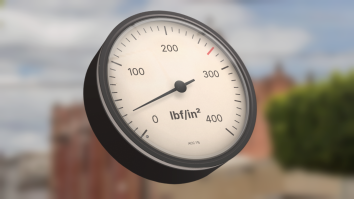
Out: 30 psi
